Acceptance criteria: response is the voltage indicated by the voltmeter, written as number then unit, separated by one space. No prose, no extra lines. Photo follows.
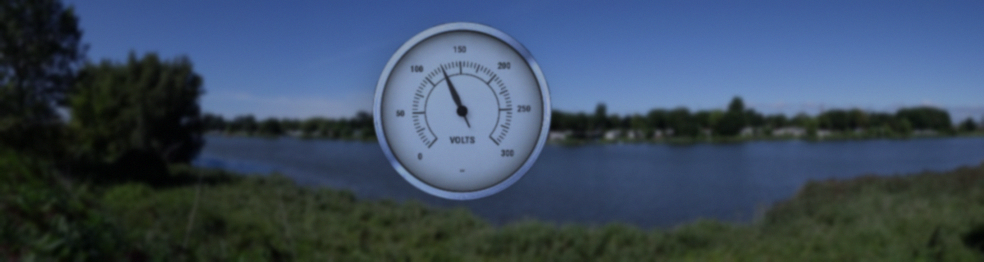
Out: 125 V
